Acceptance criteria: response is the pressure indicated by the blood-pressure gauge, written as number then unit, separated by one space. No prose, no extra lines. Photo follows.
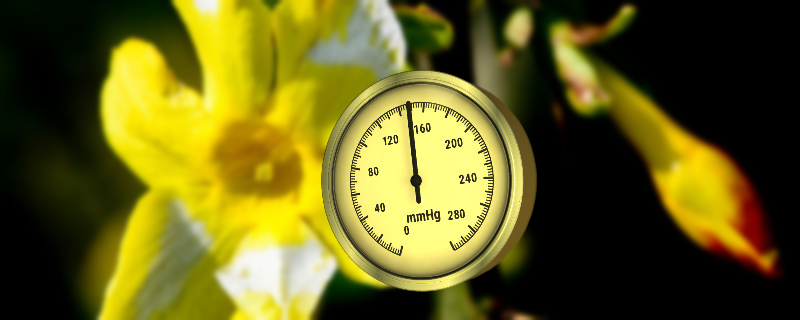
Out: 150 mmHg
